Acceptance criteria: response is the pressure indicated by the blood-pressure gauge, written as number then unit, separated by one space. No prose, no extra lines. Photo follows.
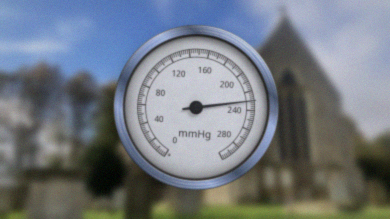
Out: 230 mmHg
